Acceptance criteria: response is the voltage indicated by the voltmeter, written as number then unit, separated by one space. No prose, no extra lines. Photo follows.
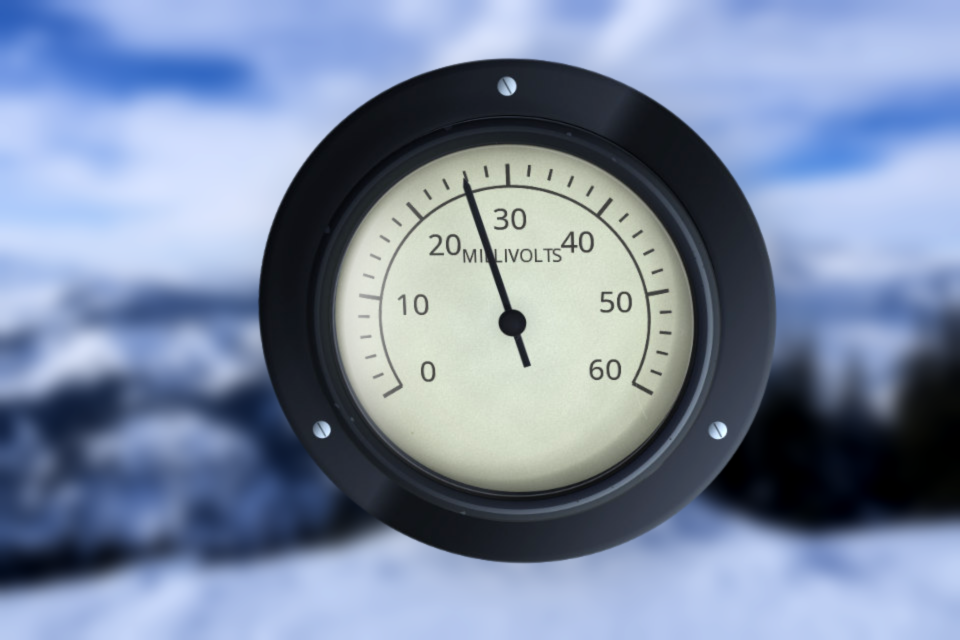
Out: 26 mV
